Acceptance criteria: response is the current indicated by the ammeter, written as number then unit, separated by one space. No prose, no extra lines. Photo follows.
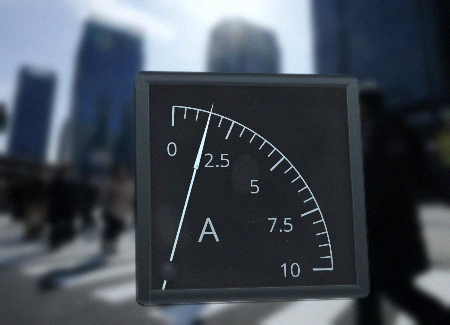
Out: 1.5 A
